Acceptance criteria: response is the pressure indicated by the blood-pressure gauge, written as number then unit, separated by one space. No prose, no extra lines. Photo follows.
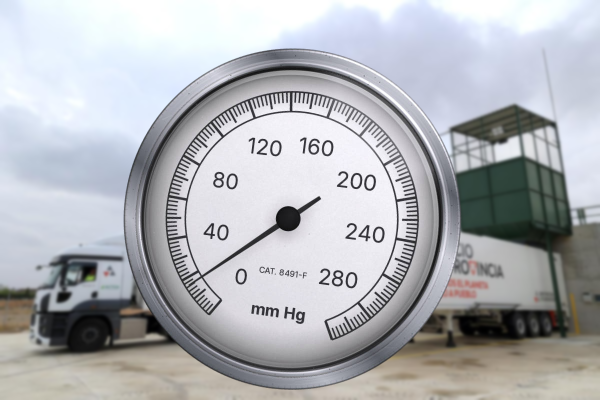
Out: 16 mmHg
